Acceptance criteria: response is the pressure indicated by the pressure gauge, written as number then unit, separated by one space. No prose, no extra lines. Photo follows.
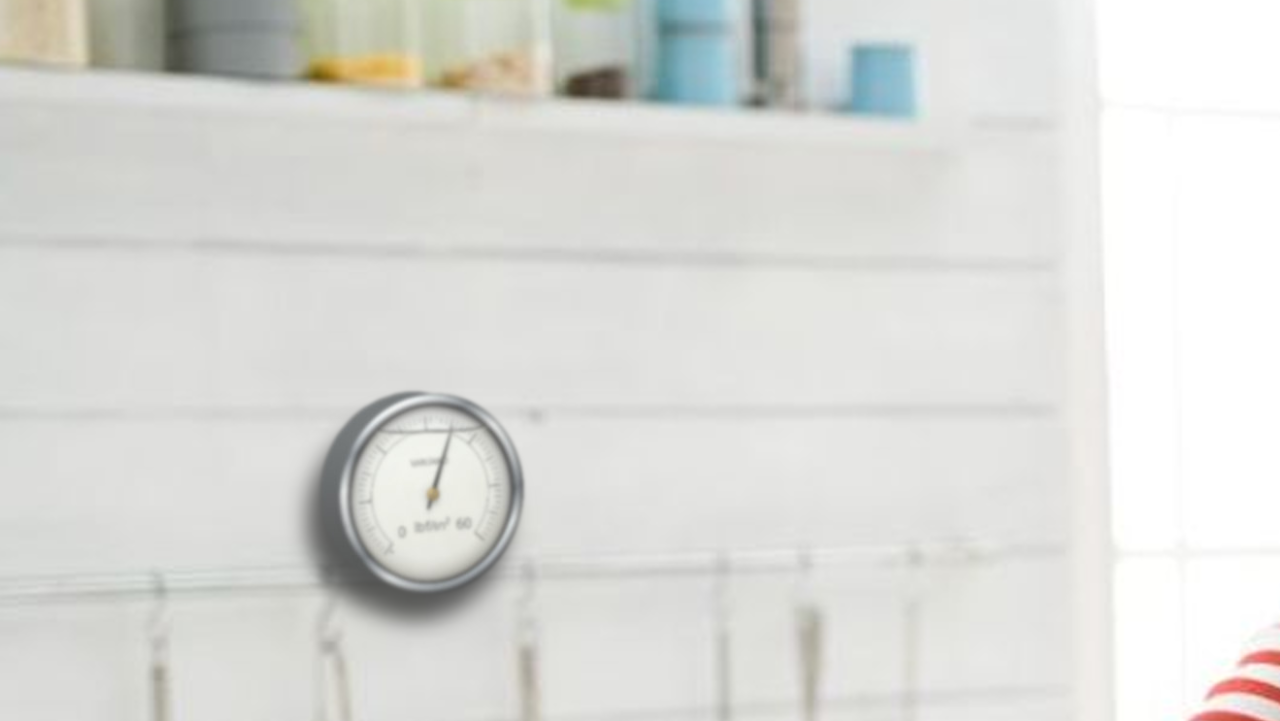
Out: 35 psi
